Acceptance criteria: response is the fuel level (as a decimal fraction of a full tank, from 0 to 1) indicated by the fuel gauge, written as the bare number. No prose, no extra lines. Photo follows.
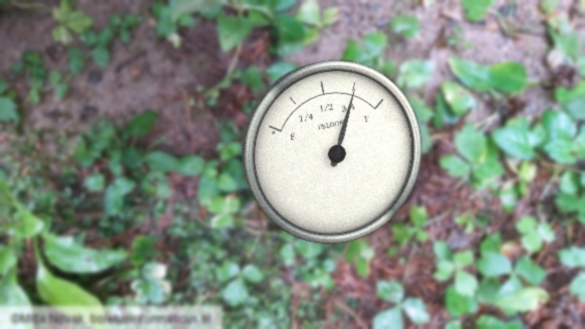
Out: 0.75
